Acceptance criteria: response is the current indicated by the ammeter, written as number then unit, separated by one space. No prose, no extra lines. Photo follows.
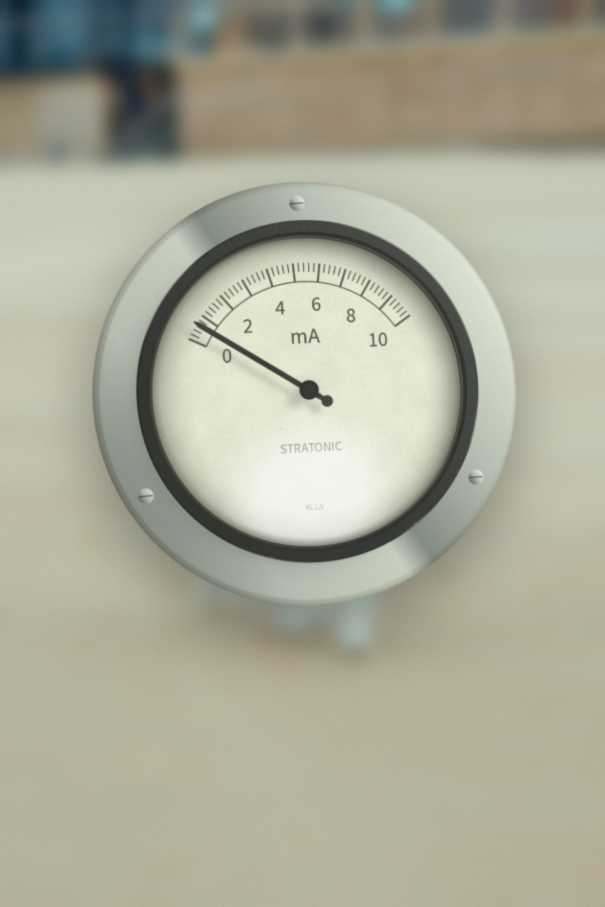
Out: 0.6 mA
